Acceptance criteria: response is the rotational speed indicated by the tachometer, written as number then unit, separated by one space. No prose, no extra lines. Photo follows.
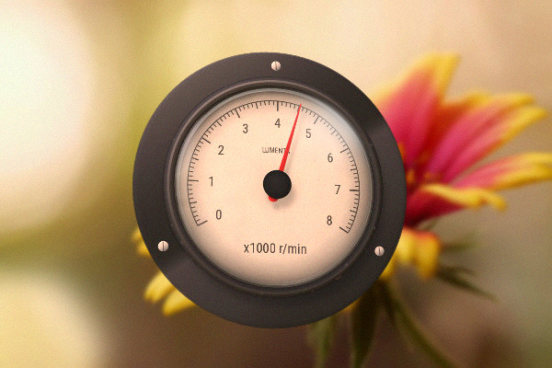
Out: 4500 rpm
